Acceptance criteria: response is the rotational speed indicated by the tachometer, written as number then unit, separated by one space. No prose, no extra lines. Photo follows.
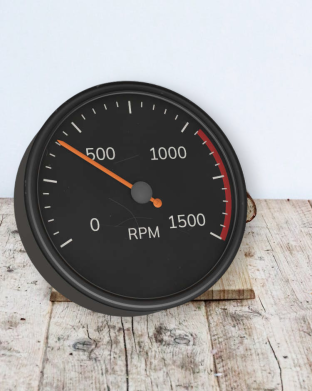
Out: 400 rpm
